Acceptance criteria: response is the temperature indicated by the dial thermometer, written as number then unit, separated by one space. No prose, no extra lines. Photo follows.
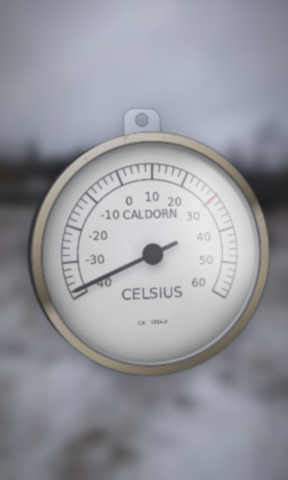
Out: -38 °C
